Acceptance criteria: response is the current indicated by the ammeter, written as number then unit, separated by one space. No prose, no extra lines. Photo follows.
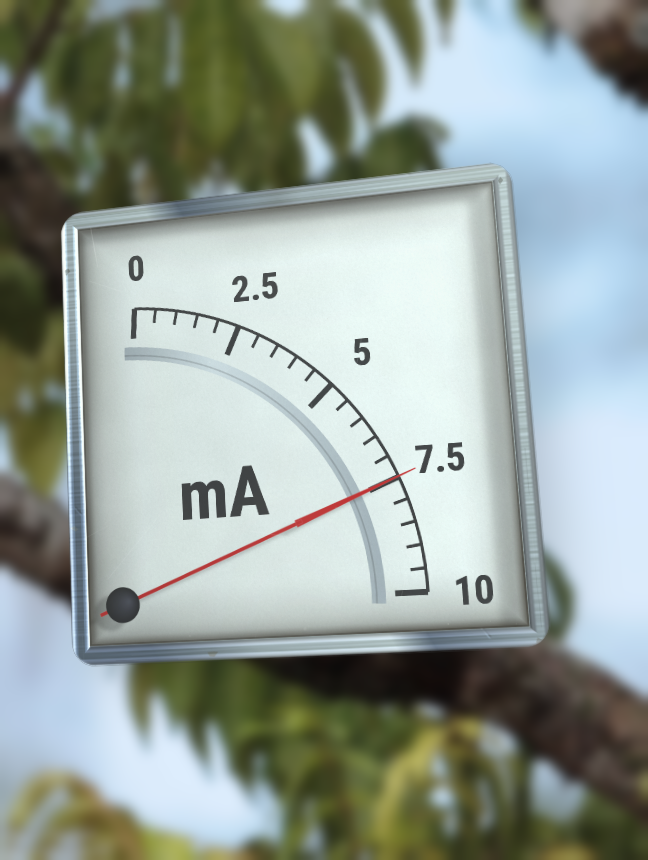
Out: 7.5 mA
